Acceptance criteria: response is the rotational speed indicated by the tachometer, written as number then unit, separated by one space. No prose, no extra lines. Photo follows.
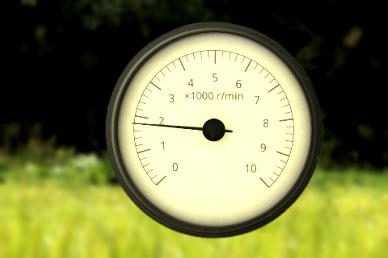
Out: 1800 rpm
